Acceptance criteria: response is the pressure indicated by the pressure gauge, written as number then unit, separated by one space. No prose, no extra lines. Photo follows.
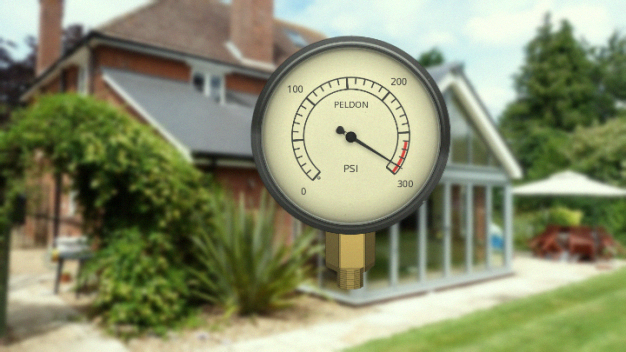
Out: 290 psi
